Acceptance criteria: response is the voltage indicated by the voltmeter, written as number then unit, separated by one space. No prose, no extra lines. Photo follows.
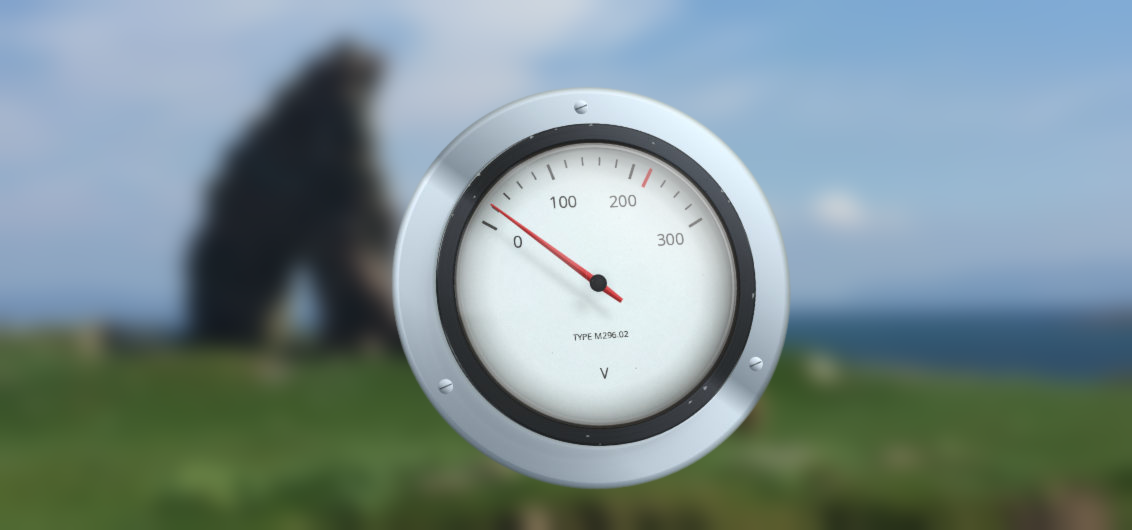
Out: 20 V
